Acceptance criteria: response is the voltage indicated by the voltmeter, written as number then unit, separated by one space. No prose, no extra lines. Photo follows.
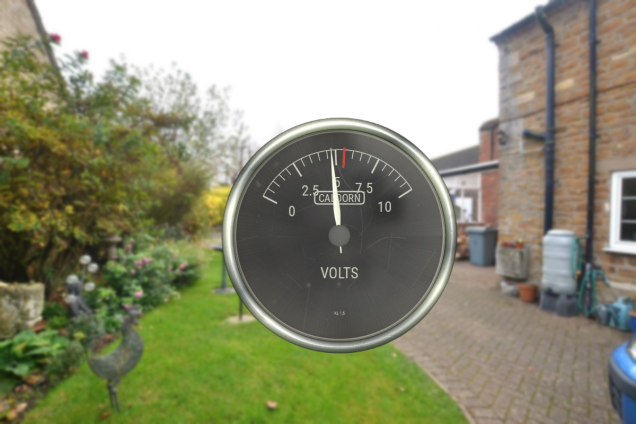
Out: 4.75 V
